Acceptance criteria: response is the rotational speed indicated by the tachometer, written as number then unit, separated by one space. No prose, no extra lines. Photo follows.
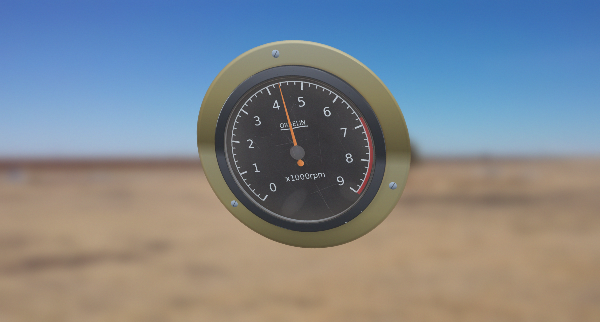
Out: 4400 rpm
